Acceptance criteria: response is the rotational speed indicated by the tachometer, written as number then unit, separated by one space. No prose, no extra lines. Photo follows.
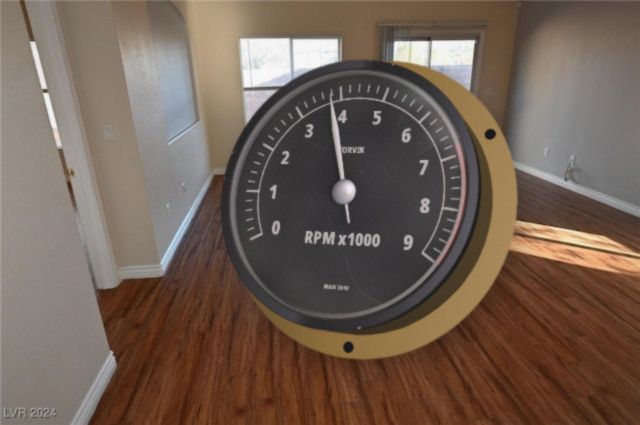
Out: 3800 rpm
